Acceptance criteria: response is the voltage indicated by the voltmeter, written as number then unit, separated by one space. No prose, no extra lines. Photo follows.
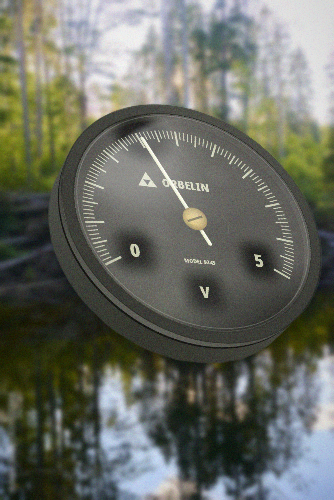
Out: 2 V
